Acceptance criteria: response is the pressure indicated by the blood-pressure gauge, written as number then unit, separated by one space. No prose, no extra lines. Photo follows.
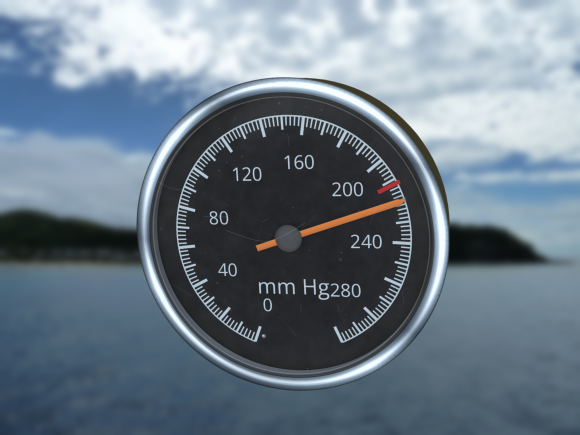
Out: 220 mmHg
